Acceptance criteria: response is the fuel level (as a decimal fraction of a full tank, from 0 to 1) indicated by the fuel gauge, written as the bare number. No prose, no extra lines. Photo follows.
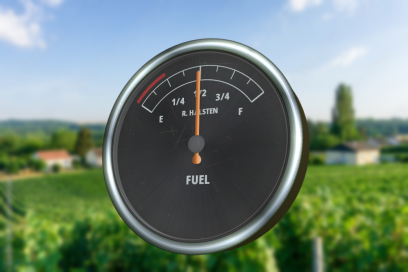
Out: 0.5
